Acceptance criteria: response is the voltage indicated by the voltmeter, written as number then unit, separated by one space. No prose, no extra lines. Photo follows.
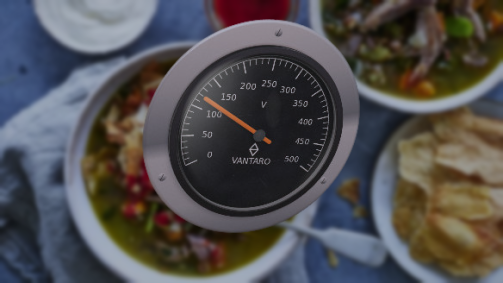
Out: 120 V
